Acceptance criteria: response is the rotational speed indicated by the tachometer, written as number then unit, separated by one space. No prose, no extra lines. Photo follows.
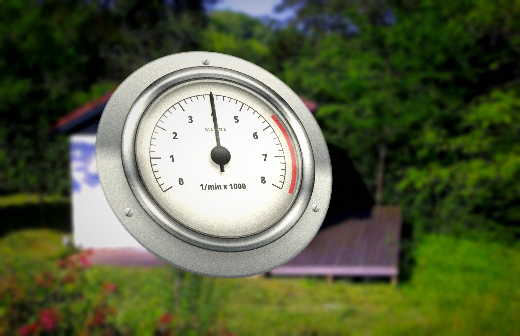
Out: 4000 rpm
